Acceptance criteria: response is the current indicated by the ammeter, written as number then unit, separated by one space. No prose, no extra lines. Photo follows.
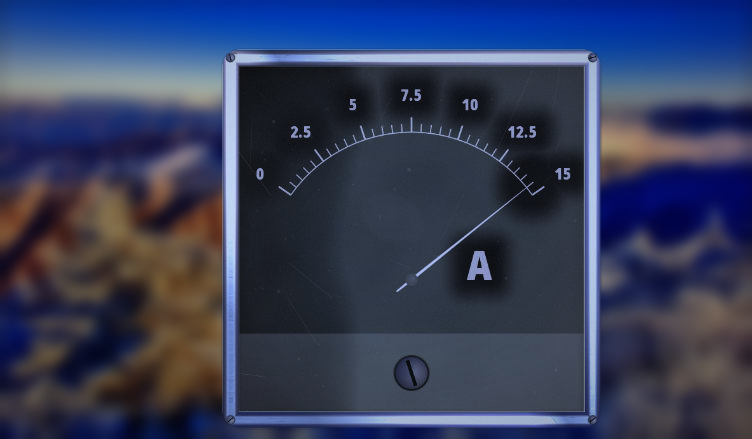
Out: 14.5 A
